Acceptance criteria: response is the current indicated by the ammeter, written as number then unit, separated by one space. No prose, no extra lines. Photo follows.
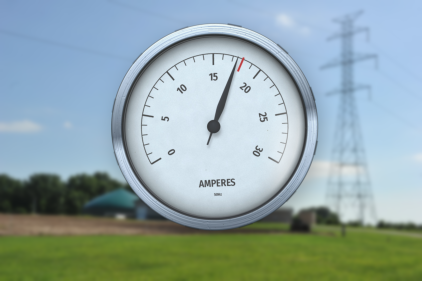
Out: 17.5 A
